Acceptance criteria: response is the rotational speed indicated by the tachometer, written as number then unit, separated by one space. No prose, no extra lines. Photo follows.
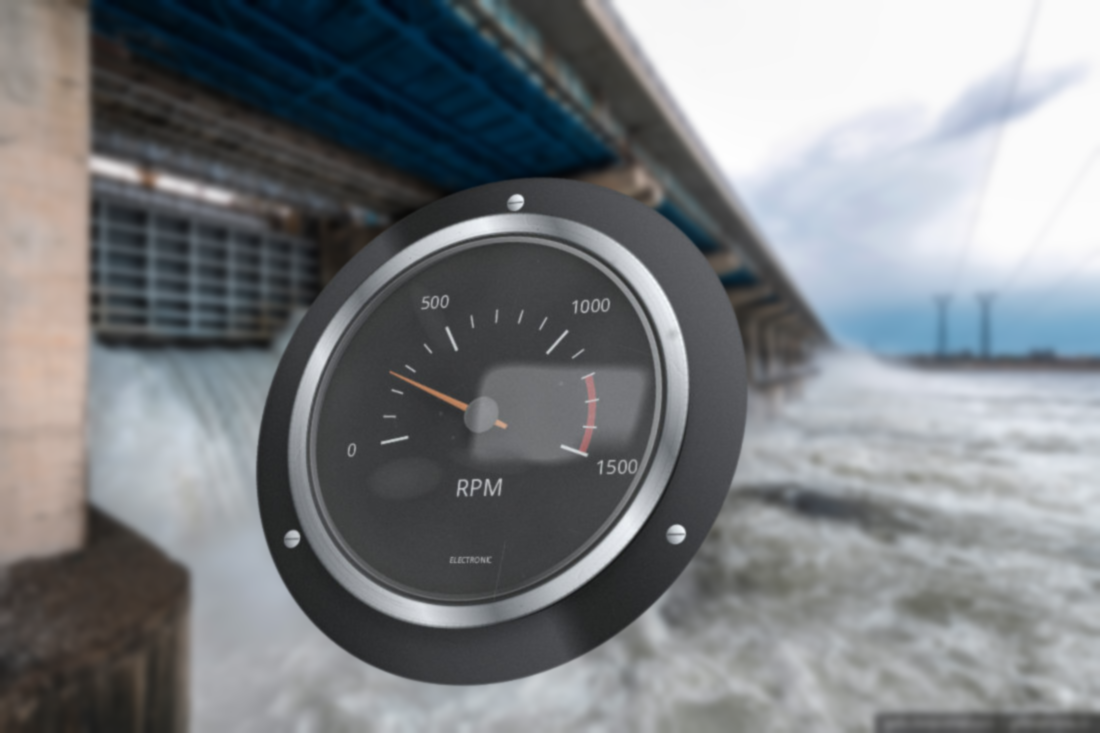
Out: 250 rpm
